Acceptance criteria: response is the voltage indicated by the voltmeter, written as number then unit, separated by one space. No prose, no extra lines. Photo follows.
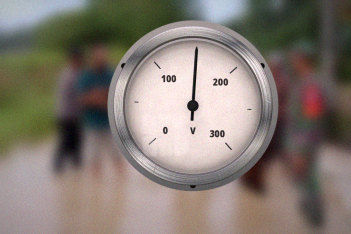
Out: 150 V
